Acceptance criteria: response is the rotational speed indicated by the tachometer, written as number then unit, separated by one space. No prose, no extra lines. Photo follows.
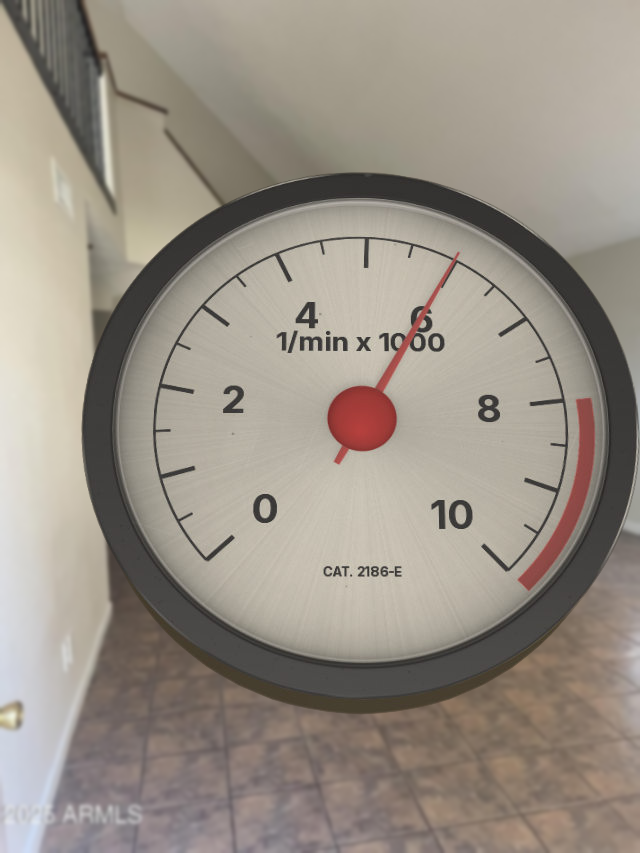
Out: 6000 rpm
